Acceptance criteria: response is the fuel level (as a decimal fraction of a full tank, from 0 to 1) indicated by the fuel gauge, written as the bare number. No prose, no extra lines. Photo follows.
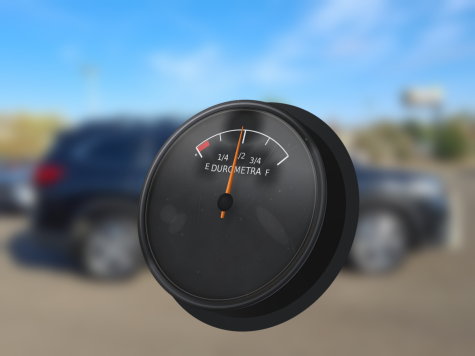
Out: 0.5
